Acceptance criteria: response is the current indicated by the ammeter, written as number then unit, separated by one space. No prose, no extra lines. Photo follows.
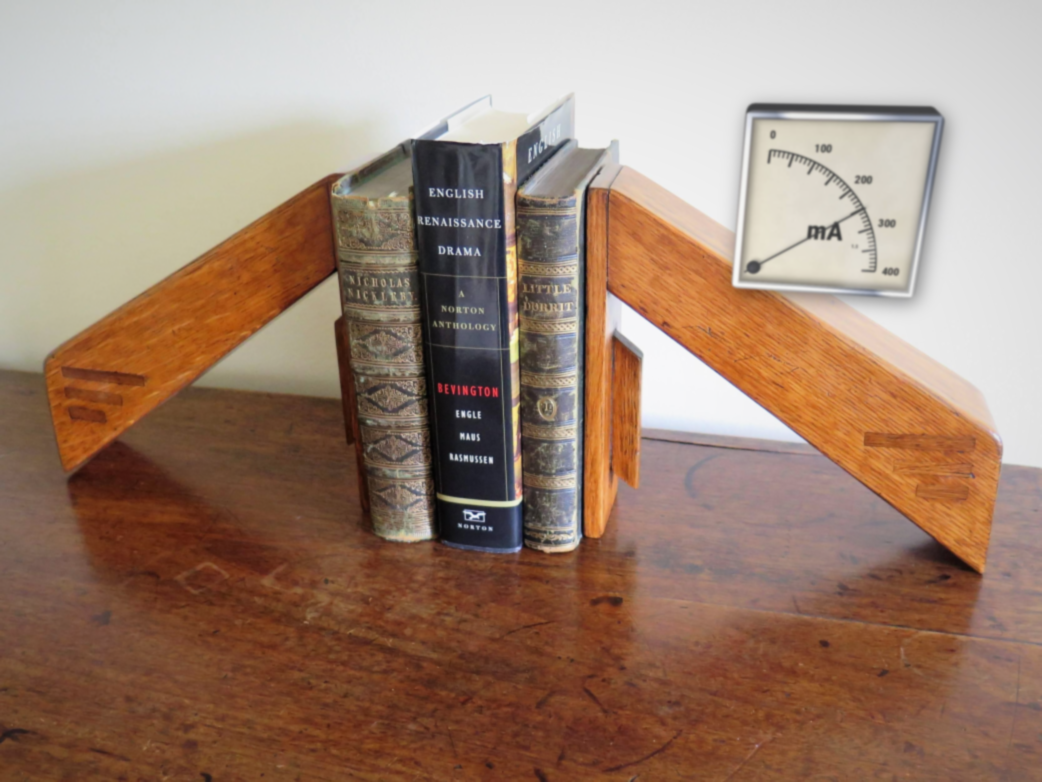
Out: 250 mA
